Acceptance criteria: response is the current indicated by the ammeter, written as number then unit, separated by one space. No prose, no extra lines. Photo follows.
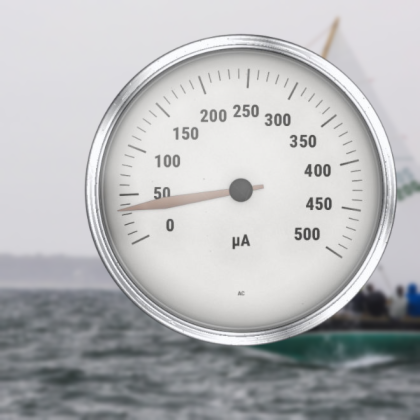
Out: 35 µA
